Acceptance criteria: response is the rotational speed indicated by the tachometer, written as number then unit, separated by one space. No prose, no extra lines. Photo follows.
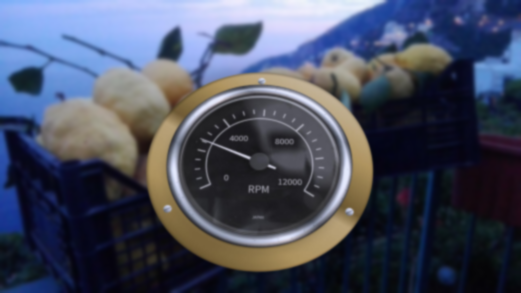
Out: 2500 rpm
